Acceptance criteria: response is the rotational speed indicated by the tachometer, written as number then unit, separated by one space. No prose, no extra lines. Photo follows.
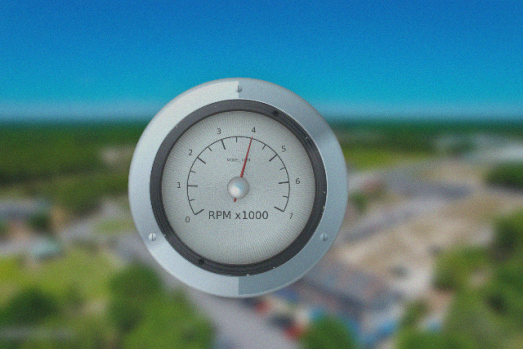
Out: 4000 rpm
